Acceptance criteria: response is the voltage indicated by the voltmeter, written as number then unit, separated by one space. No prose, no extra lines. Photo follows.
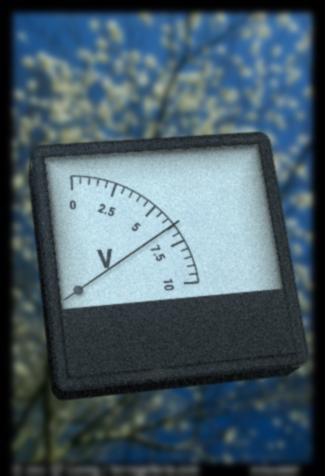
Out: 6.5 V
